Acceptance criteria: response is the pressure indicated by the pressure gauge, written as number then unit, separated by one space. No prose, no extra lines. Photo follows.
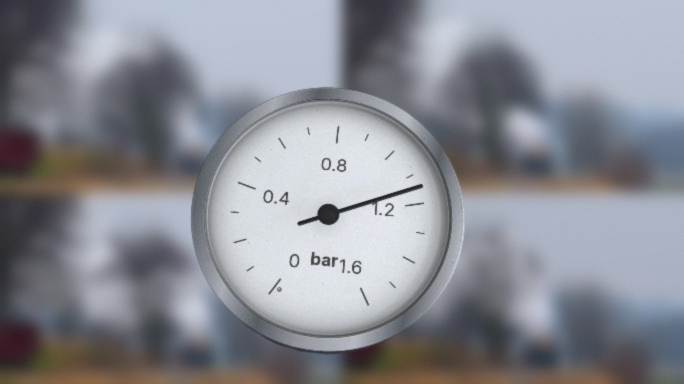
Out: 1.15 bar
